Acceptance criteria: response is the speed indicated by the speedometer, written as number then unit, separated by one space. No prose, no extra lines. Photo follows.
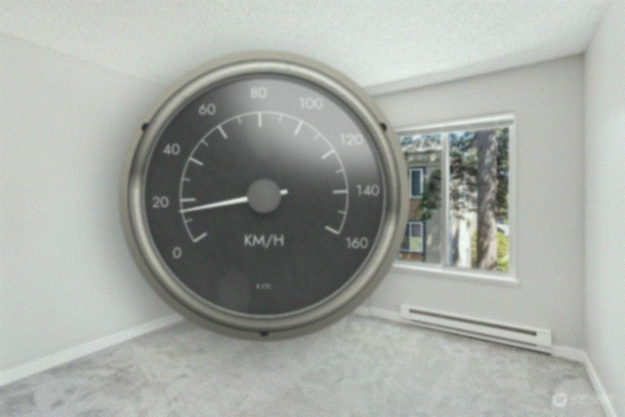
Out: 15 km/h
